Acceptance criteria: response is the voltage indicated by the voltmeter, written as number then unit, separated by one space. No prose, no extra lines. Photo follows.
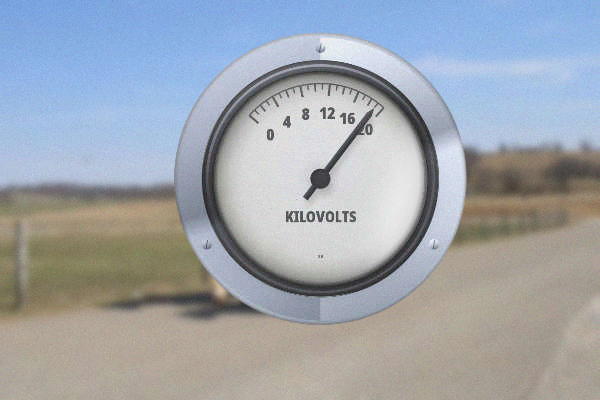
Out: 19 kV
